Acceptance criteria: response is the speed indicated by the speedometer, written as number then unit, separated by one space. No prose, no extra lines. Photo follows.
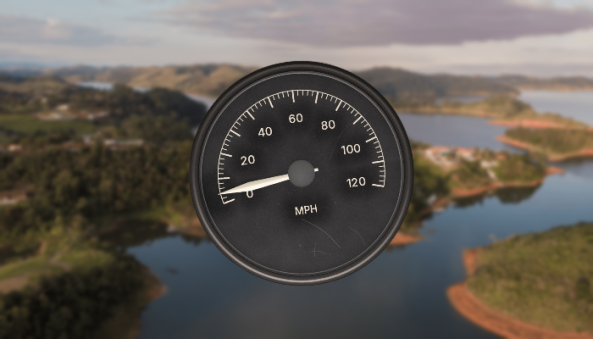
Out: 4 mph
